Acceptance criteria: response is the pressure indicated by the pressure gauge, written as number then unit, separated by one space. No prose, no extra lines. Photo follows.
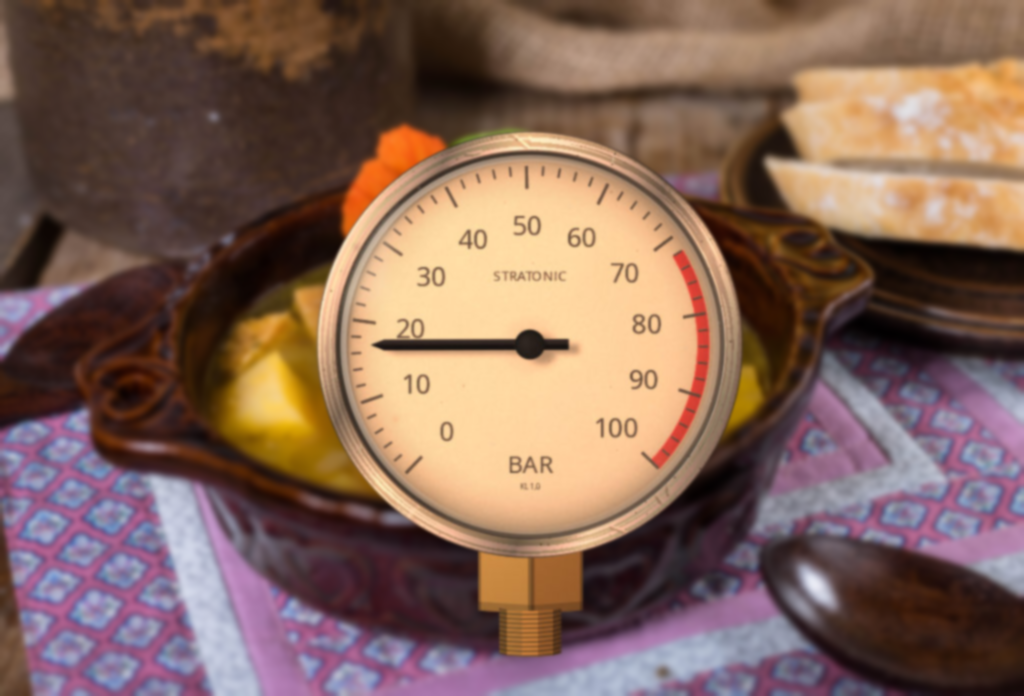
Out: 17 bar
